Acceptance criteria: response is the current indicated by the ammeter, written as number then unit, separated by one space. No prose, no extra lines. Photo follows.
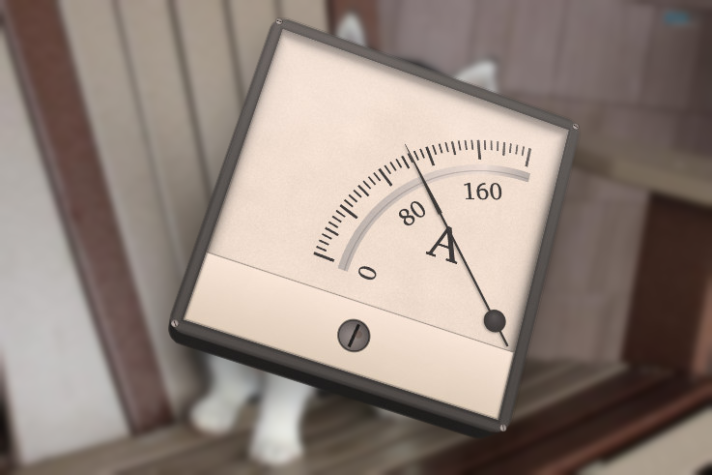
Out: 105 A
